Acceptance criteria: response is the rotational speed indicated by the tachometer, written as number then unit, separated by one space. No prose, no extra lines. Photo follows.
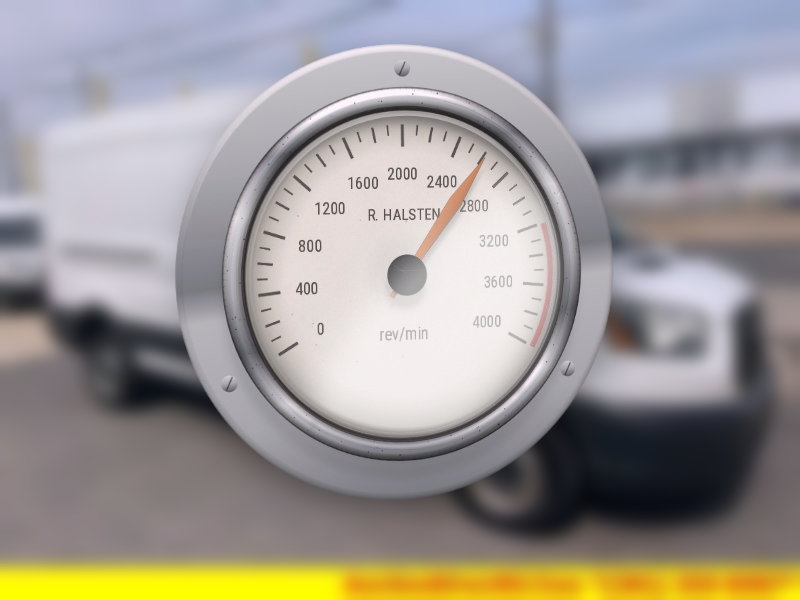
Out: 2600 rpm
